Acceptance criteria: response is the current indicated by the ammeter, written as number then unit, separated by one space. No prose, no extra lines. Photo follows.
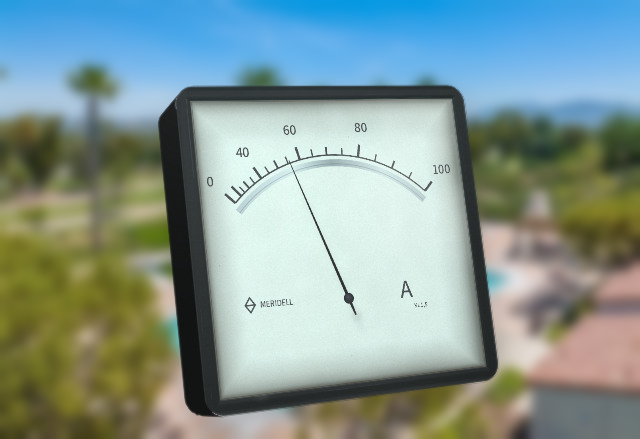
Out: 55 A
